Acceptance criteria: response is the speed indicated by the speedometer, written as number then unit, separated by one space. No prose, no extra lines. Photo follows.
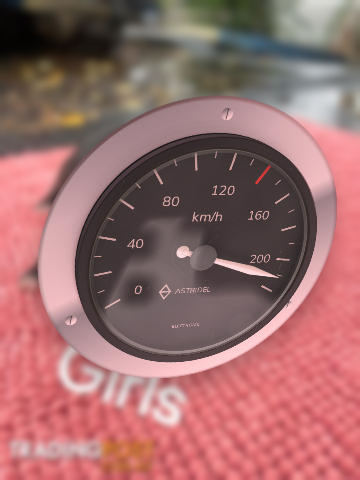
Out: 210 km/h
